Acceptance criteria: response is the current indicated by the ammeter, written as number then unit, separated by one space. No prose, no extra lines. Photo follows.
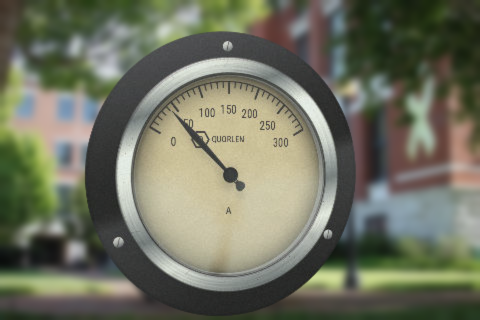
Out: 40 A
